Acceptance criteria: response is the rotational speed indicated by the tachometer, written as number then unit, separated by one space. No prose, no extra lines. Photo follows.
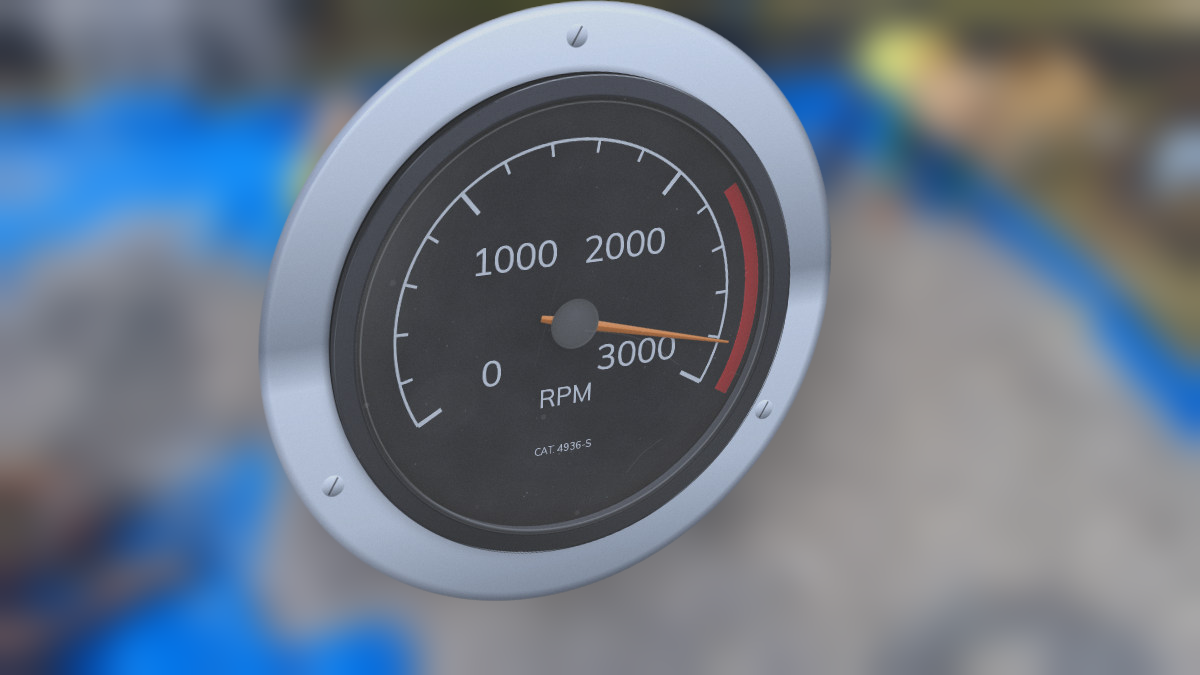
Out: 2800 rpm
